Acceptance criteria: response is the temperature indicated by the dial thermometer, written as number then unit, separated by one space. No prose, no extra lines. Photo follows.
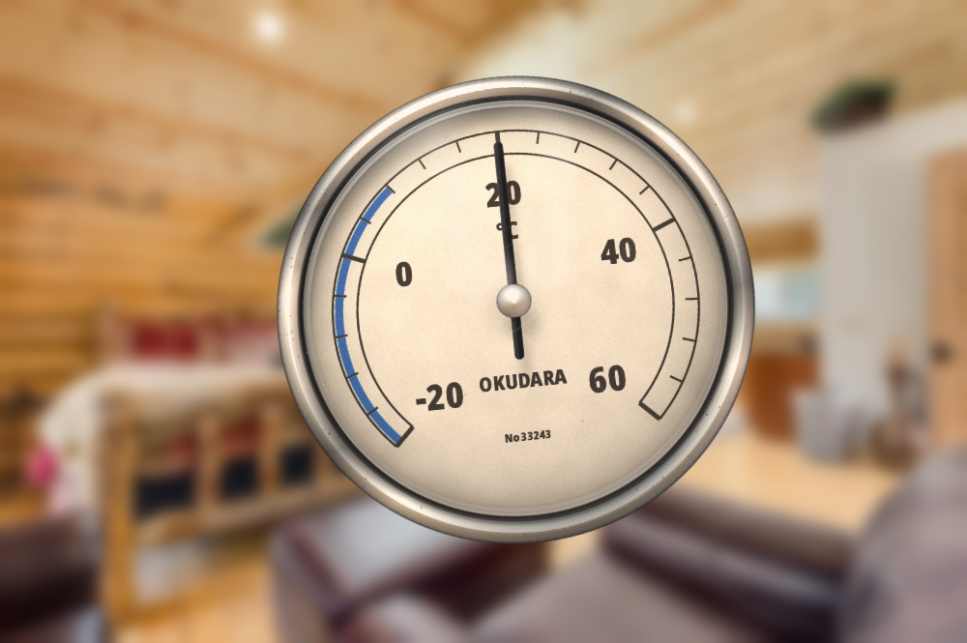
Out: 20 °C
